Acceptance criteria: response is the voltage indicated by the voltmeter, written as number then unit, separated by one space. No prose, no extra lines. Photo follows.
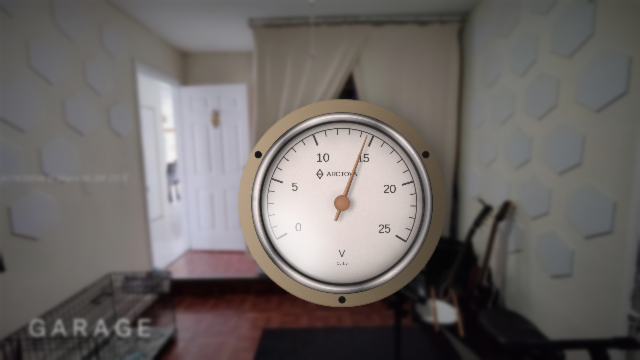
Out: 14.5 V
